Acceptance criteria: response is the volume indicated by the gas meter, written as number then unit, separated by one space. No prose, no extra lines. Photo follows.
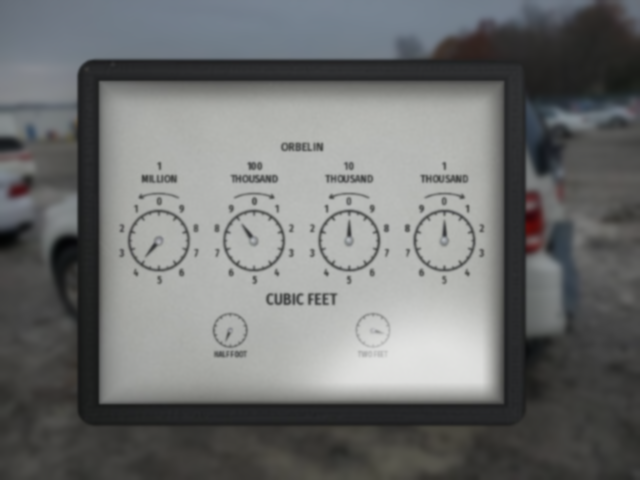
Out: 390000 ft³
